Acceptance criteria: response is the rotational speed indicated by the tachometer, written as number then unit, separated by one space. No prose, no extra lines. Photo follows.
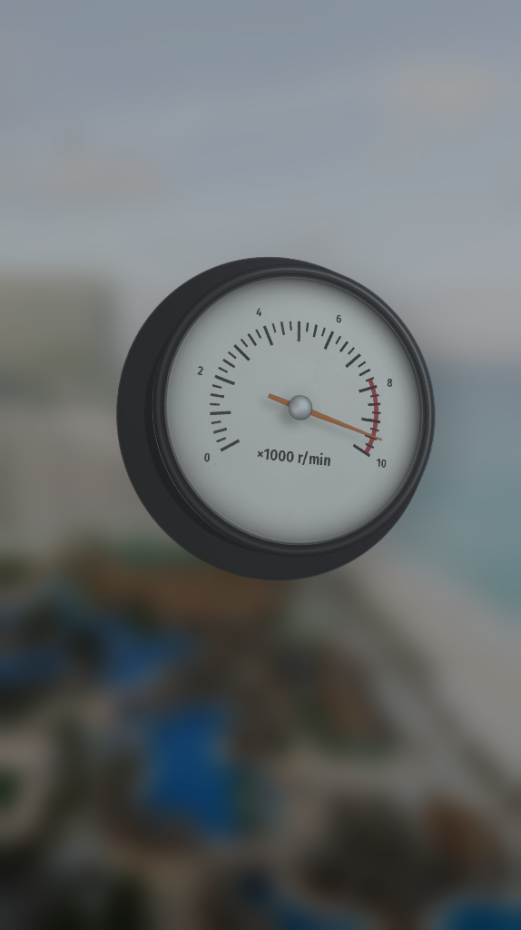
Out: 9500 rpm
